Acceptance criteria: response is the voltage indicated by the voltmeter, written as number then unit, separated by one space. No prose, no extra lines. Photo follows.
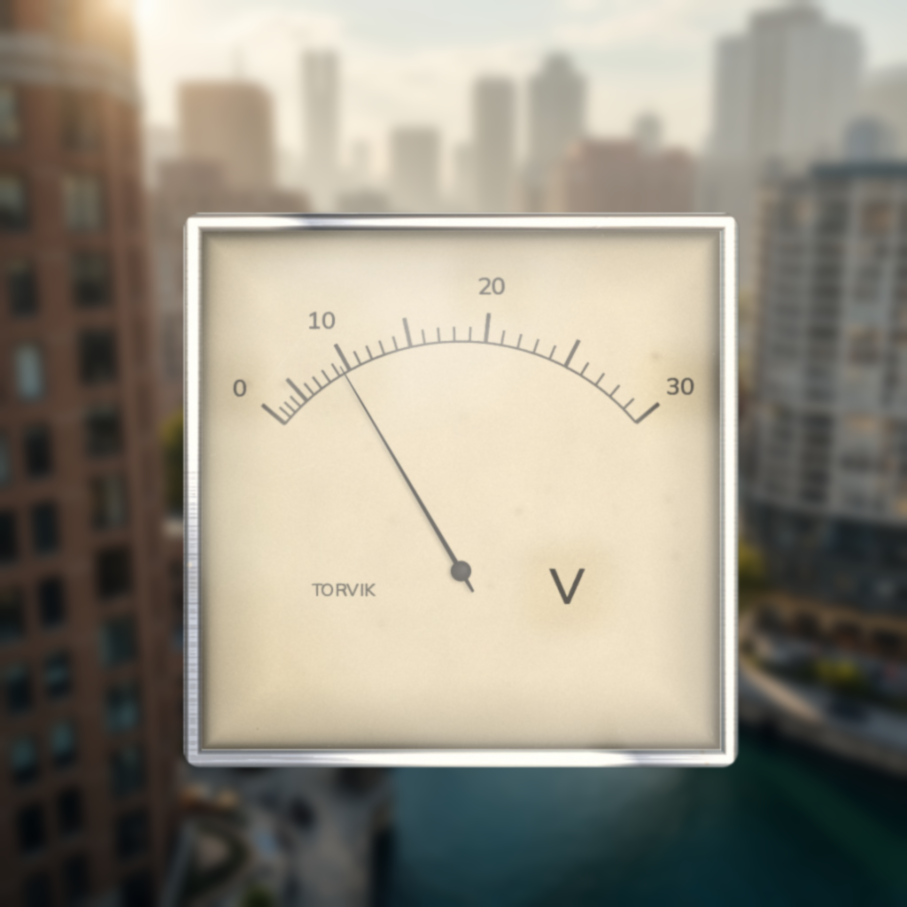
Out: 9.5 V
